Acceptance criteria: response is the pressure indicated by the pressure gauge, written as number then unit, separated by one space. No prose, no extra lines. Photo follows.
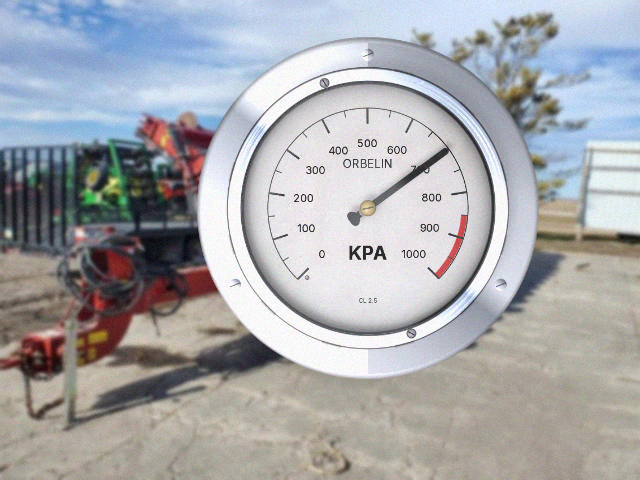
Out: 700 kPa
